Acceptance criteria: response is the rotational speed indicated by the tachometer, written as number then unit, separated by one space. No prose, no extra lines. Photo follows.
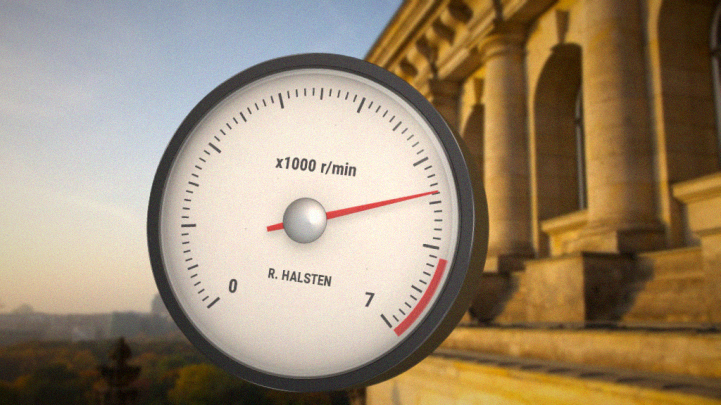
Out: 5400 rpm
